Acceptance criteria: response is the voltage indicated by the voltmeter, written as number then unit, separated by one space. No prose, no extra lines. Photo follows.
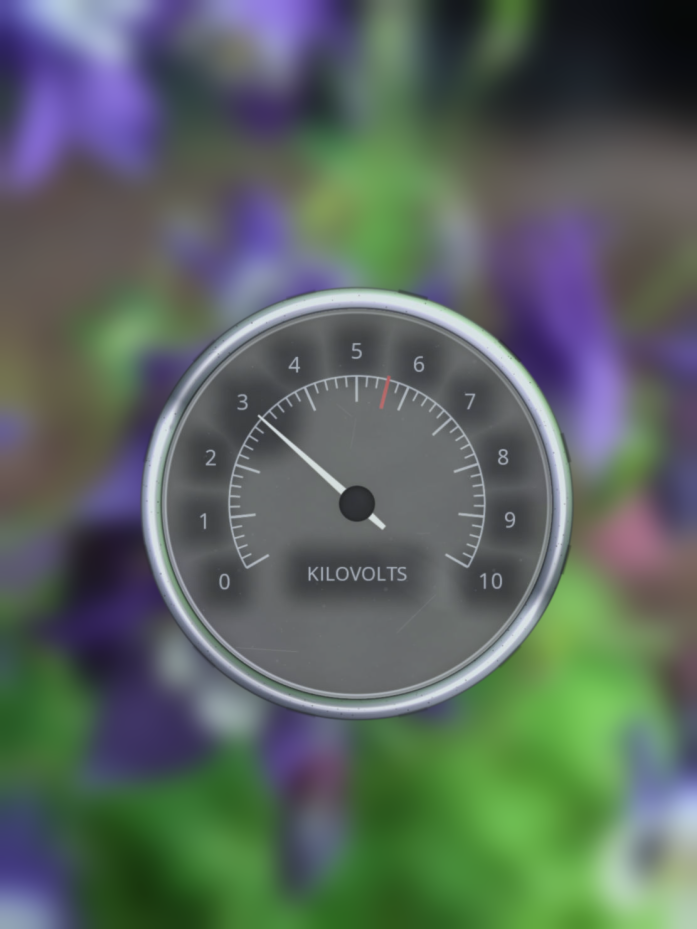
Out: 3 kV
